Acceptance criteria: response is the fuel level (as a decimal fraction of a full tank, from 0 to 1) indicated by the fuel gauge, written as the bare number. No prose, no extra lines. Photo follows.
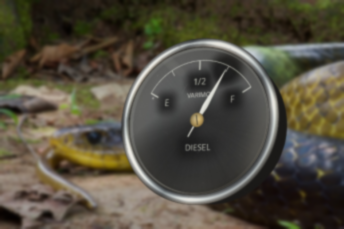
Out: 0.75
